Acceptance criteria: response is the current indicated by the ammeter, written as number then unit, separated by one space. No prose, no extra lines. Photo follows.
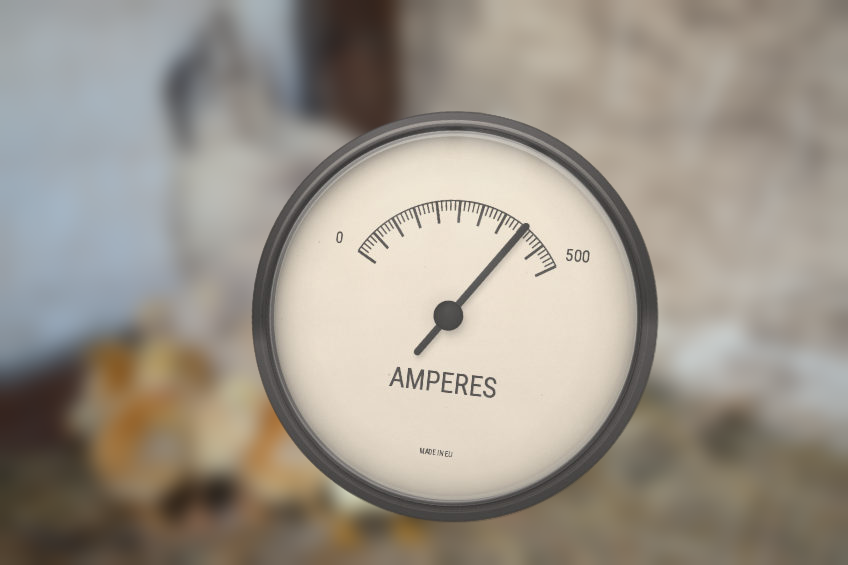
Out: 400 A
